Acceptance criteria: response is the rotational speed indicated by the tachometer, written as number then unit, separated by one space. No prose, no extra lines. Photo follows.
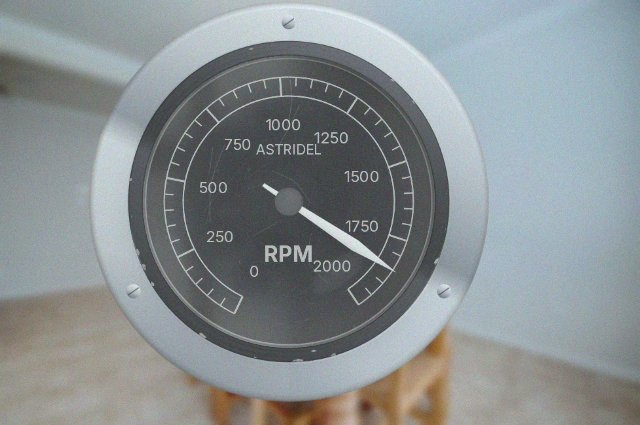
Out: 1850 rpm
